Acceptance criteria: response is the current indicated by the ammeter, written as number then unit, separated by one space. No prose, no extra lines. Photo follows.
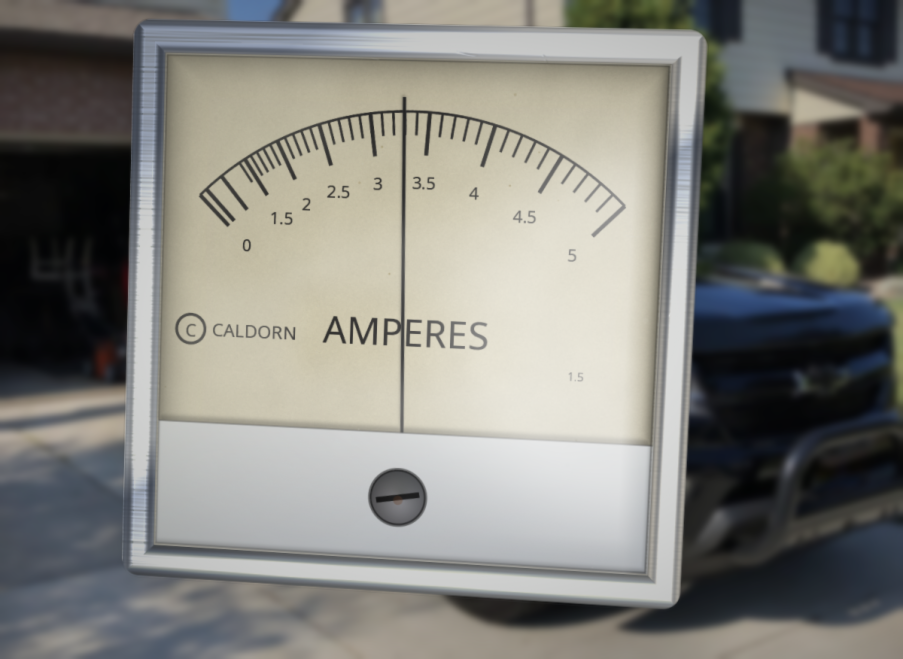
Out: 3.3 A
